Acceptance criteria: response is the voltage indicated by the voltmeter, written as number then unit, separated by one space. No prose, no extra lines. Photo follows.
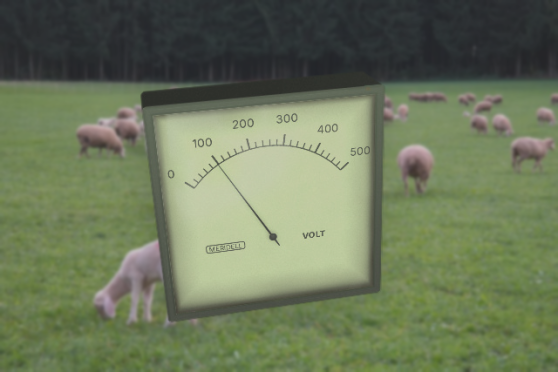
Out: 100 V
